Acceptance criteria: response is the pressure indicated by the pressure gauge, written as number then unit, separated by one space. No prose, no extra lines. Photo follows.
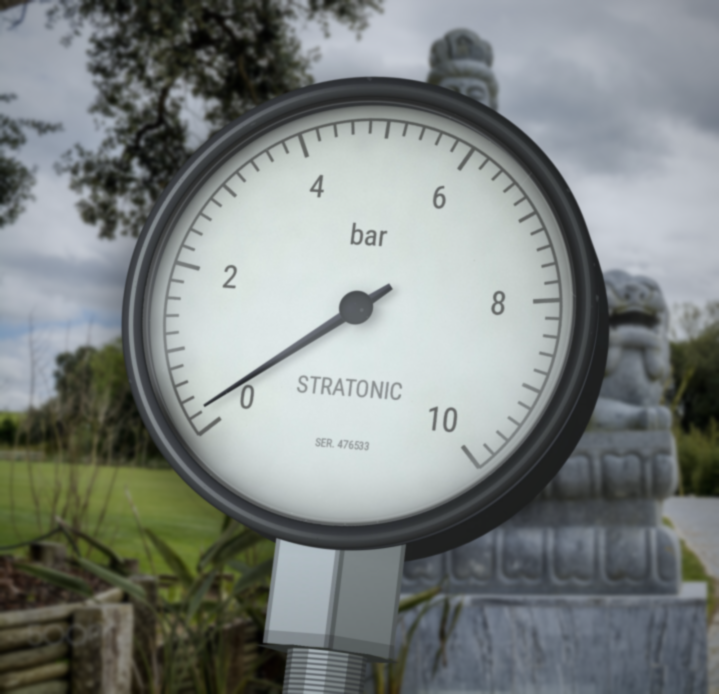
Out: 0.2 bar
